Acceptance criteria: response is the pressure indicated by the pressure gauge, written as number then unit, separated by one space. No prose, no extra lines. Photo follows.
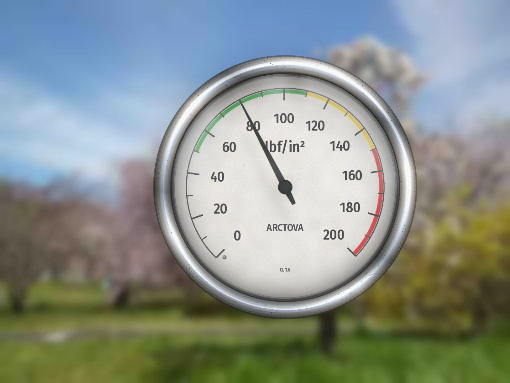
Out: 80 psi
